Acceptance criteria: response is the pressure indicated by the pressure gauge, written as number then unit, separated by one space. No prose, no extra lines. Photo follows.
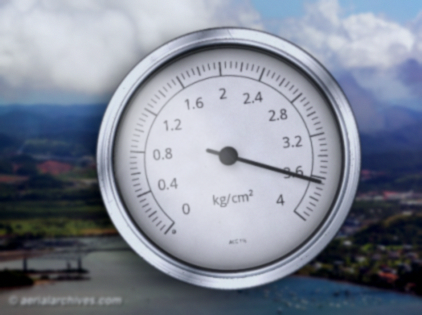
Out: 3.65 kg/cm²
